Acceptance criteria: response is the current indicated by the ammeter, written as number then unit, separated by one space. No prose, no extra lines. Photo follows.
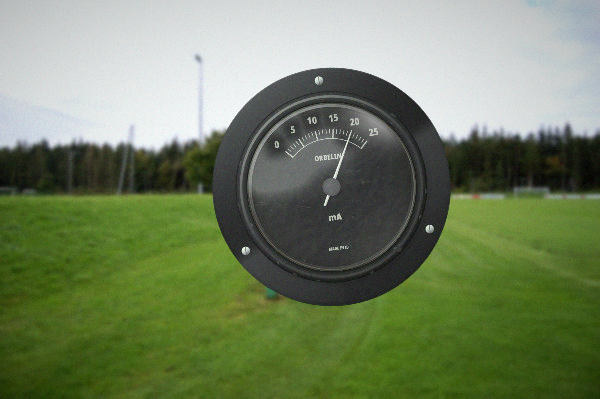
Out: 20 mA
